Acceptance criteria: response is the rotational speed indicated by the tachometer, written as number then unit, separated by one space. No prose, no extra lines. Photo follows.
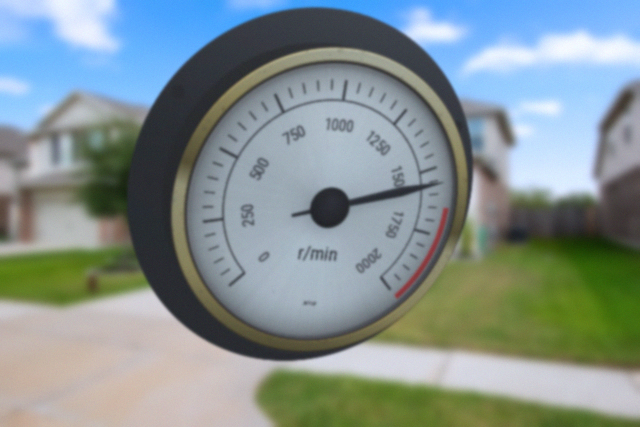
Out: 1550 rpm
